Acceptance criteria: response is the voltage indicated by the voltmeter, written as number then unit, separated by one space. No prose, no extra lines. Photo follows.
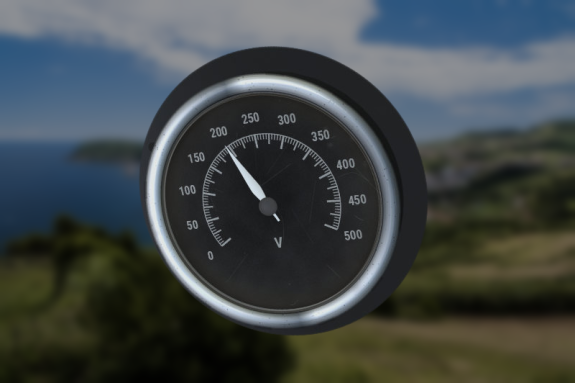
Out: 200 V
